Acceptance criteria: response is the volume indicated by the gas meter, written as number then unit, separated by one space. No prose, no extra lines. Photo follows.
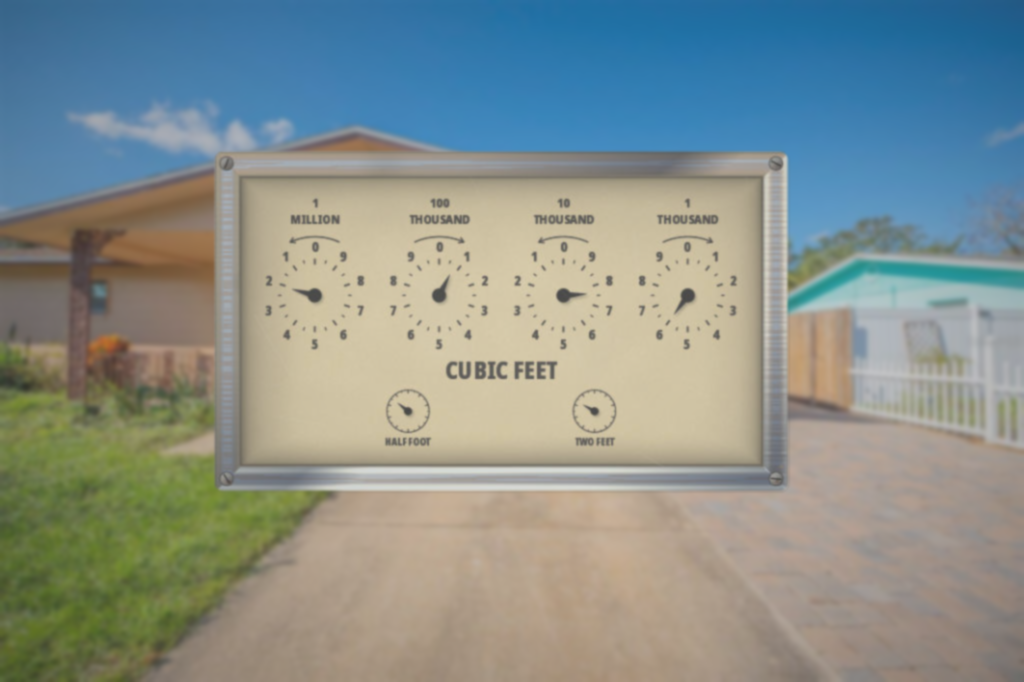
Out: 207600 ft³
